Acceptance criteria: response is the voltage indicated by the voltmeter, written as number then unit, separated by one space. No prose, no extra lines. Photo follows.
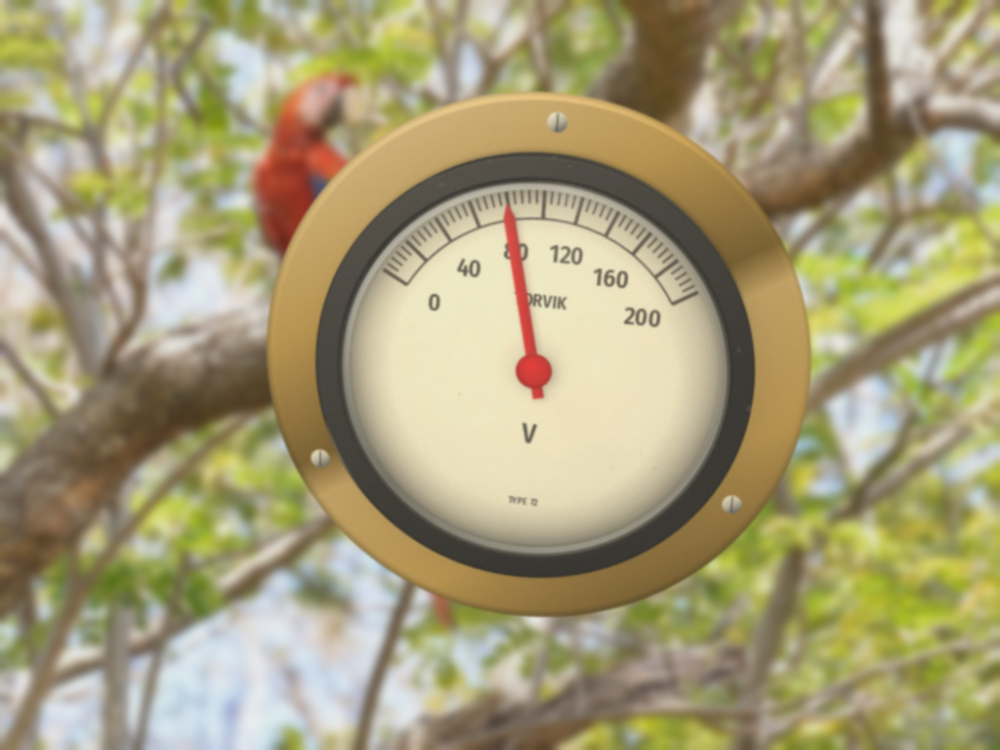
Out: 80 V
